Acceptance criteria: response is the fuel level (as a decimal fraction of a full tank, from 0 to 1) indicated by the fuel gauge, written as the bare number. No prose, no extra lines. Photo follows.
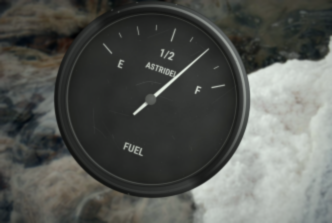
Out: 0.75
